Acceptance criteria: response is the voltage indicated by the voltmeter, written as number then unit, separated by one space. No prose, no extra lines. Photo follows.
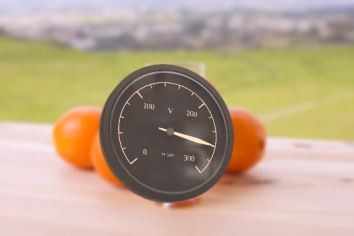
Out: 260 V
